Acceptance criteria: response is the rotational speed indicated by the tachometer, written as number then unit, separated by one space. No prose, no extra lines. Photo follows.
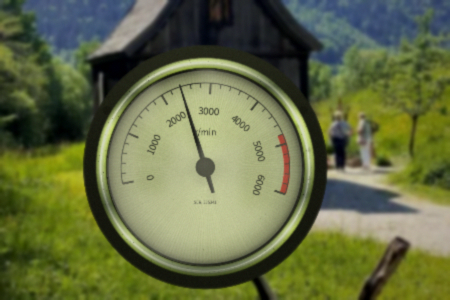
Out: 2400 rpm
